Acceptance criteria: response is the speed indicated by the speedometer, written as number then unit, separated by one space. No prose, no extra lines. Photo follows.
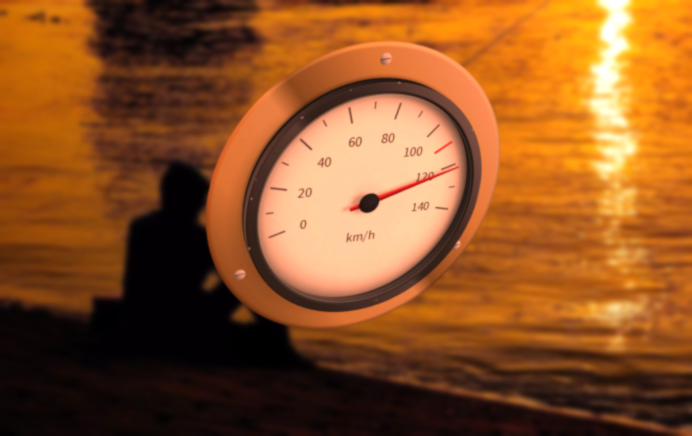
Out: 120 km/h
